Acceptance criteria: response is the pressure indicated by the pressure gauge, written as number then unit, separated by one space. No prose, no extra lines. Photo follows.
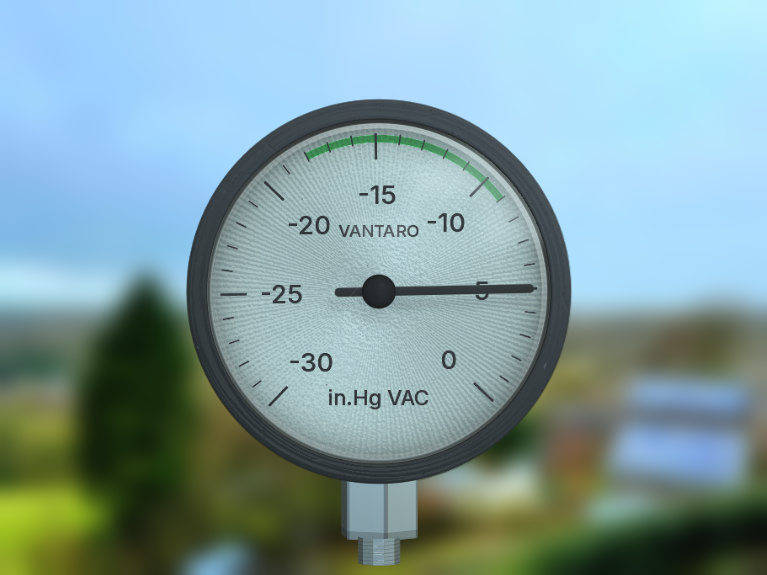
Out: -5 inHg
